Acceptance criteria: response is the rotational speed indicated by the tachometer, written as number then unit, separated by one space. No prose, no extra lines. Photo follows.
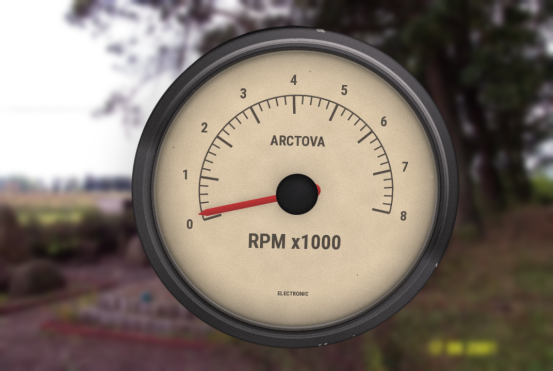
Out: 200 rpm
